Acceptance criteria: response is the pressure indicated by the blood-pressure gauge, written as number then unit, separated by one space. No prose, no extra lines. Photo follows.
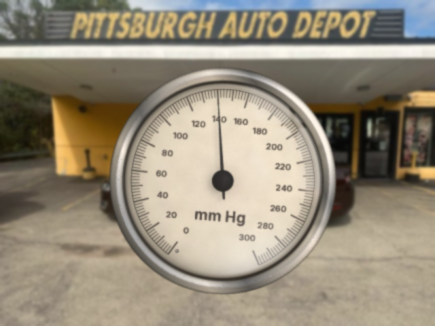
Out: 140 mmHg
